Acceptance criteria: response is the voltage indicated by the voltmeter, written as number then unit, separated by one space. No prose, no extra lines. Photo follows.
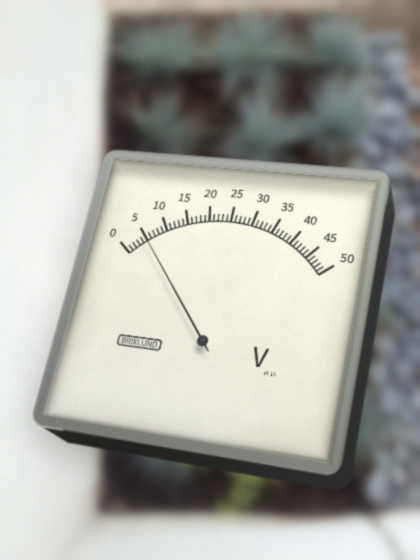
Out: 5 V
